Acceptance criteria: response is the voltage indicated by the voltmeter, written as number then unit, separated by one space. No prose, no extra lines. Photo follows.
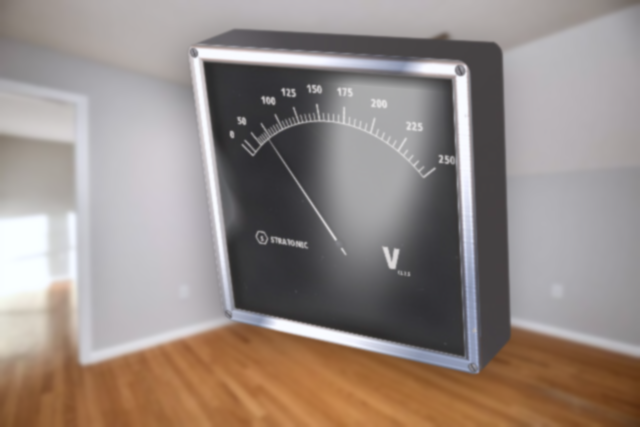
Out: 75 V
